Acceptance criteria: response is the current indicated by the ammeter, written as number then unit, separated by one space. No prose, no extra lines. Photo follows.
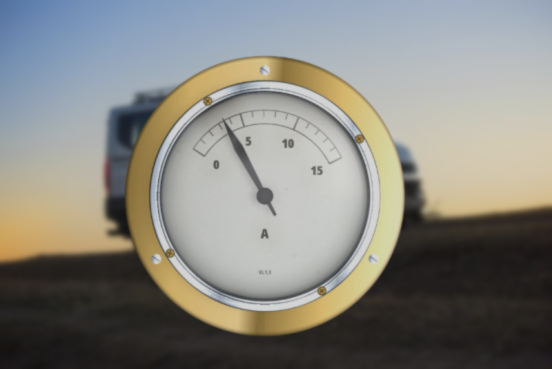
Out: 3.5 A
